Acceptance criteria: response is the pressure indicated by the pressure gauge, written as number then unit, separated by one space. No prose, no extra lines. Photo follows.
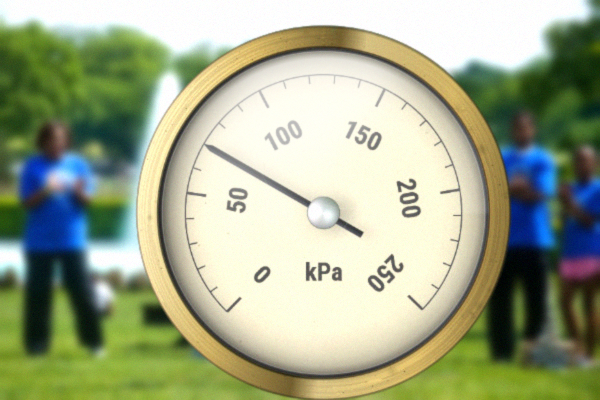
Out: 70 kPa
